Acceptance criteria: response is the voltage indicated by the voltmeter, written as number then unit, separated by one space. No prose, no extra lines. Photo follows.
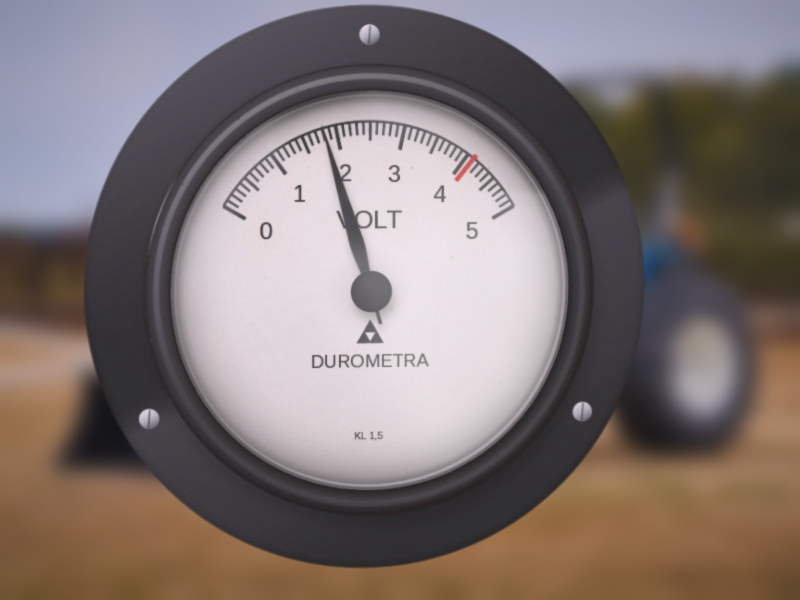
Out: 1.8 V
